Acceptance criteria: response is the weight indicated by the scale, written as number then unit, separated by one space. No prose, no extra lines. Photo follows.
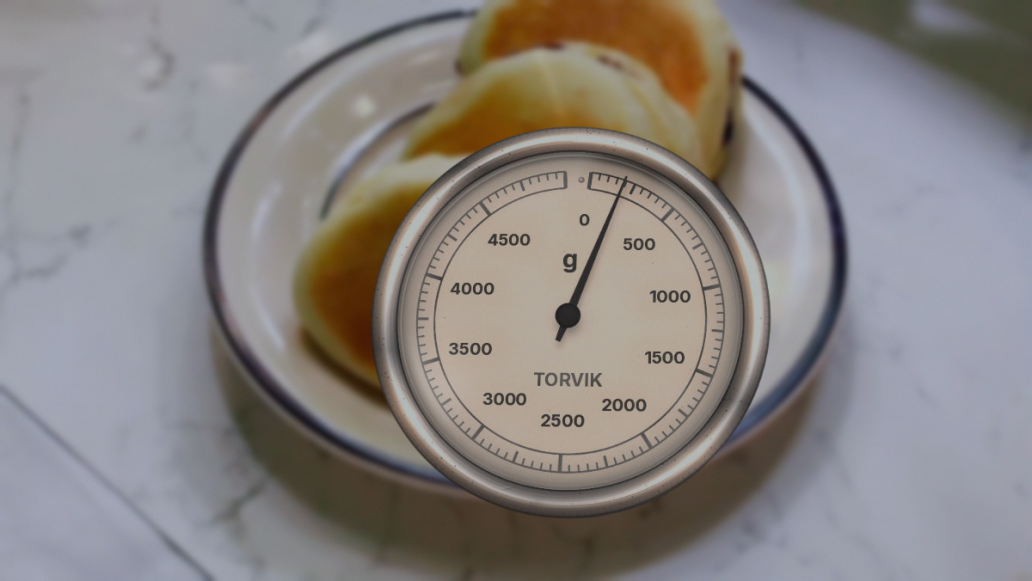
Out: 200 g
